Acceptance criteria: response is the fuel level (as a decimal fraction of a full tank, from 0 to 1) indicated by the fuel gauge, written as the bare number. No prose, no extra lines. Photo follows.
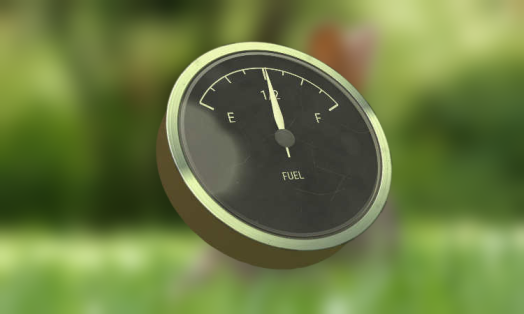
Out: 0.5
